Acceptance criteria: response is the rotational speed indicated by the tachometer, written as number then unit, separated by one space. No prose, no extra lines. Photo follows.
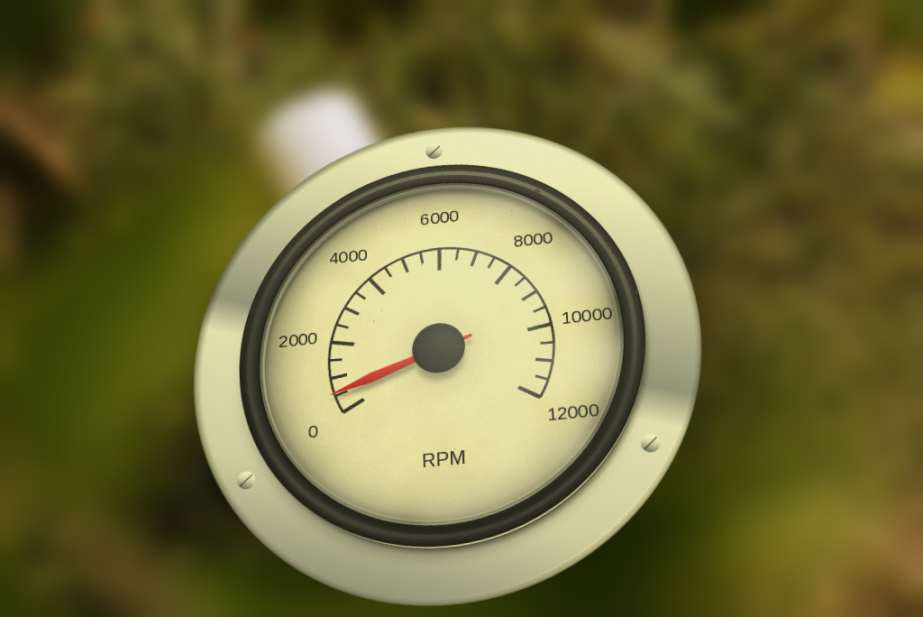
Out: 500 rpm
